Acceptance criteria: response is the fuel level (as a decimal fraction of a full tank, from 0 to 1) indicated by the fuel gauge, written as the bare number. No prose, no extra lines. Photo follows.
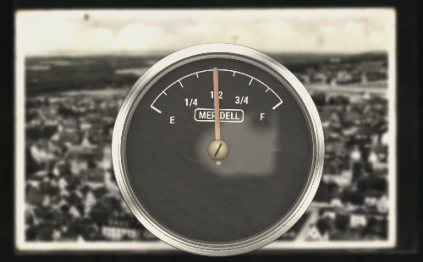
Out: 0.5
